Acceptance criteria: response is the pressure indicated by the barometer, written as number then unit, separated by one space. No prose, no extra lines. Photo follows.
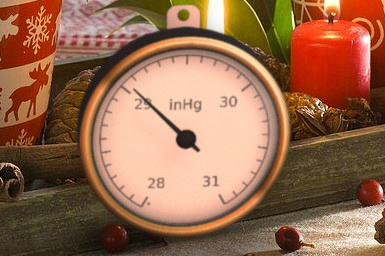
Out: 29.05 inHg
